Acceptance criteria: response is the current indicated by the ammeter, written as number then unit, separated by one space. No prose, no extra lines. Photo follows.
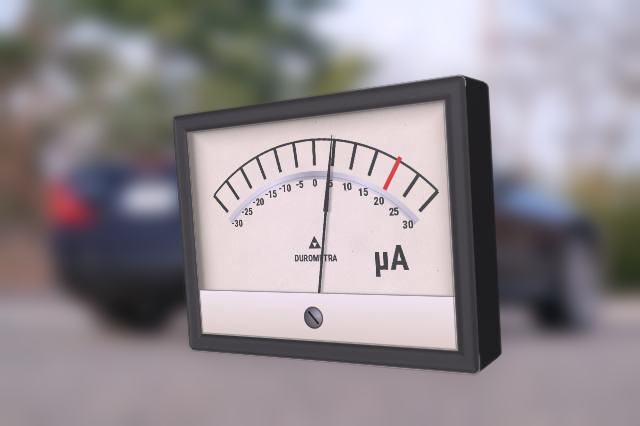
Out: 5 µA
